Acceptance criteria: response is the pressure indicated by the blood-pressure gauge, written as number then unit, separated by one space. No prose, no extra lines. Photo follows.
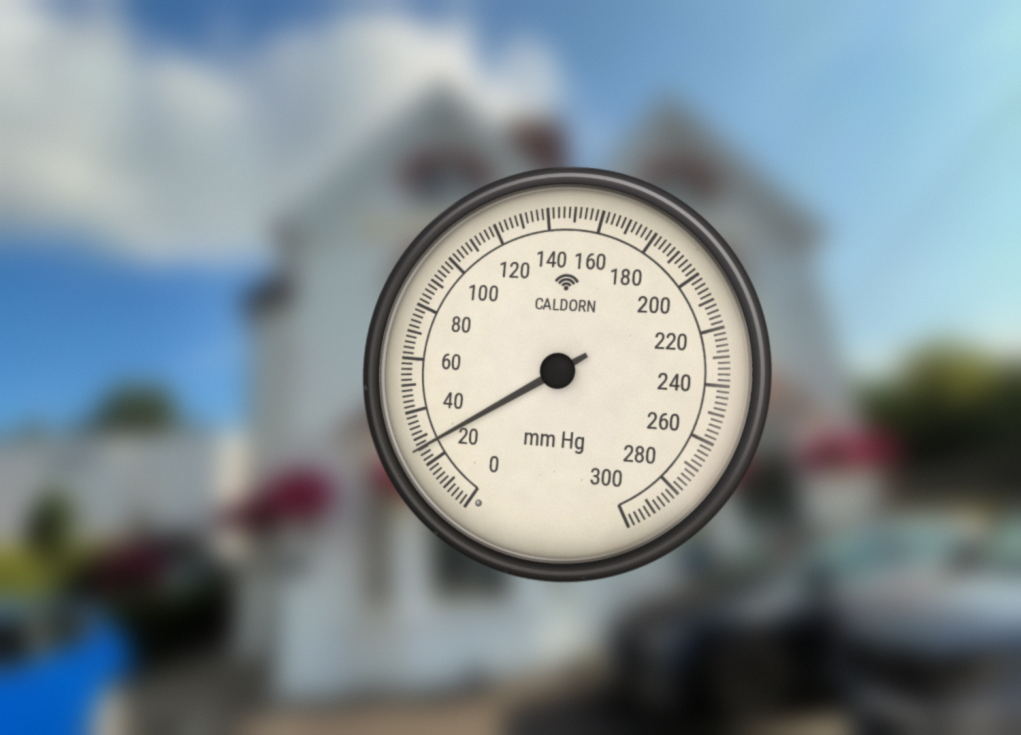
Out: 26 mmHg
